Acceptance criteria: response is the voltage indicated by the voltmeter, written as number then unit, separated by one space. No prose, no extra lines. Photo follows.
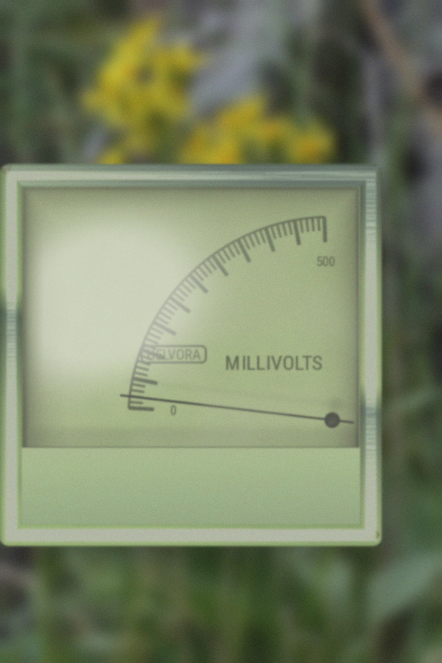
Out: 20 mV
